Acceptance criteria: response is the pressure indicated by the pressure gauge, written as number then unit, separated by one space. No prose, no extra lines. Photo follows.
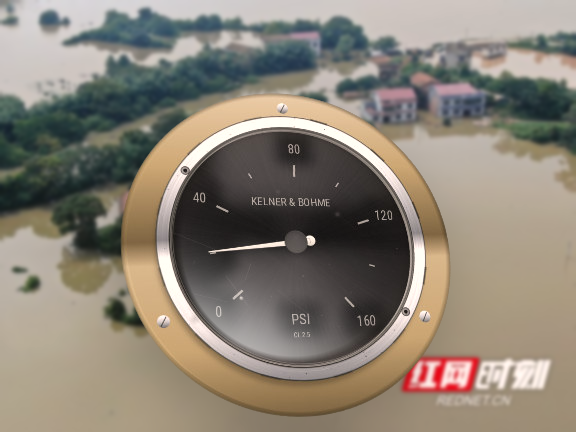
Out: 20 psi
